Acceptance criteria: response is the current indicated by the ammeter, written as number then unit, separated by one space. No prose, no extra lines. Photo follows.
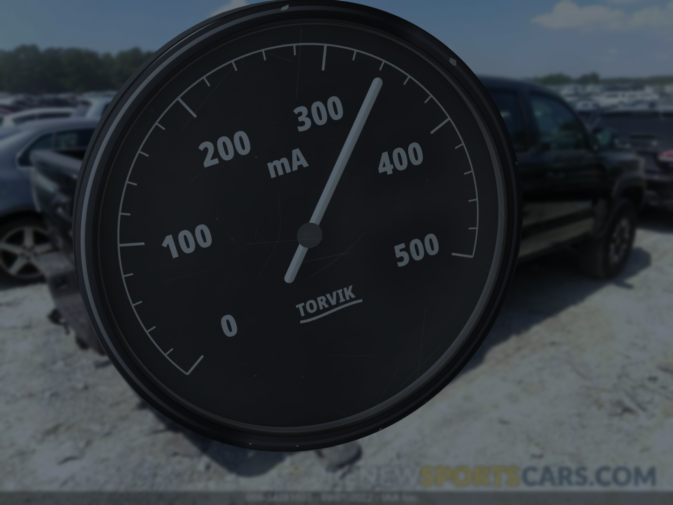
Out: 340 mA
